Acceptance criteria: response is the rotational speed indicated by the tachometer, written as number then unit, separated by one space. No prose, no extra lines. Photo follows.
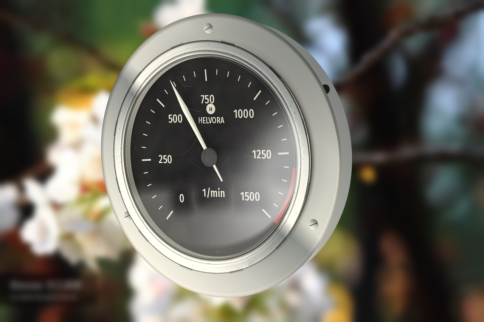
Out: 600 rpm
